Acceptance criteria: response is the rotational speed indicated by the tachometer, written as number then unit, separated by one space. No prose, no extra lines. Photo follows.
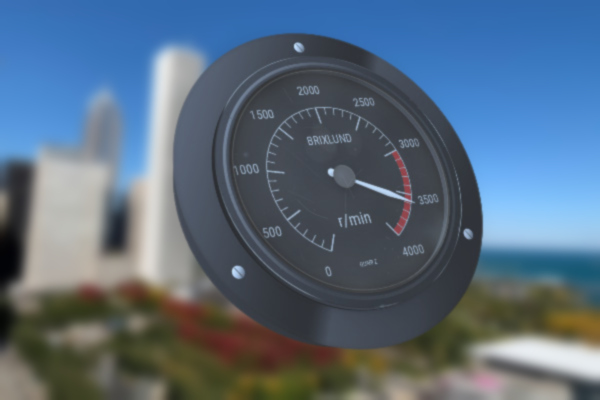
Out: 3600 rpm
